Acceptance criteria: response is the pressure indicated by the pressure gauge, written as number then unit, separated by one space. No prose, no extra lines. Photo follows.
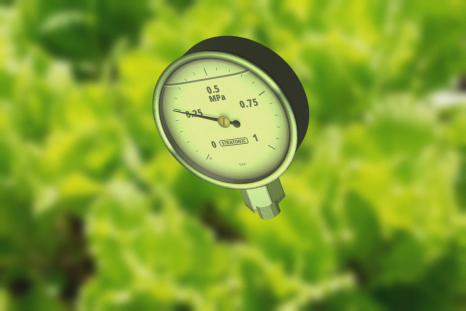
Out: 0.25 MPa
